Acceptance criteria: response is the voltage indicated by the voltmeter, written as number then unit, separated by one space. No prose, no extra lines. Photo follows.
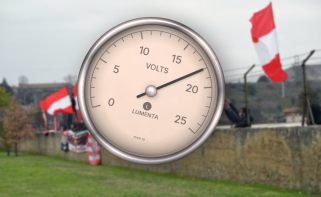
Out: 18 V
